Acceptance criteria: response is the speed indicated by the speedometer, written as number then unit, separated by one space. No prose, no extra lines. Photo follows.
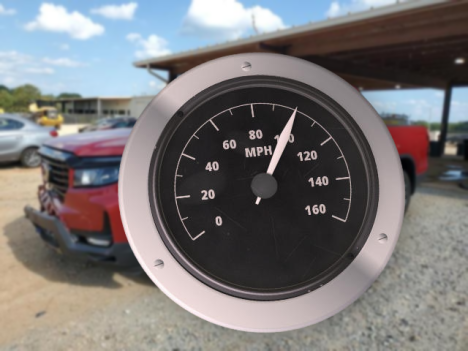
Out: 100 mph
